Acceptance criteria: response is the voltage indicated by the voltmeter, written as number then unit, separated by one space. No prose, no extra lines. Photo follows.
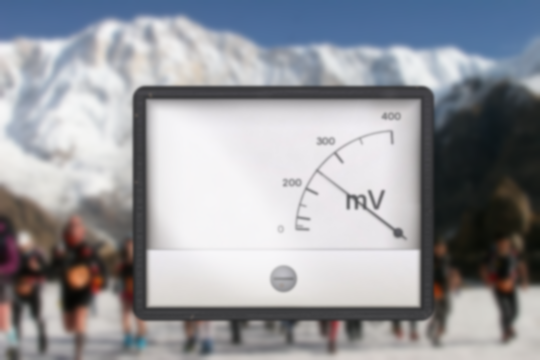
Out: 250 mV
